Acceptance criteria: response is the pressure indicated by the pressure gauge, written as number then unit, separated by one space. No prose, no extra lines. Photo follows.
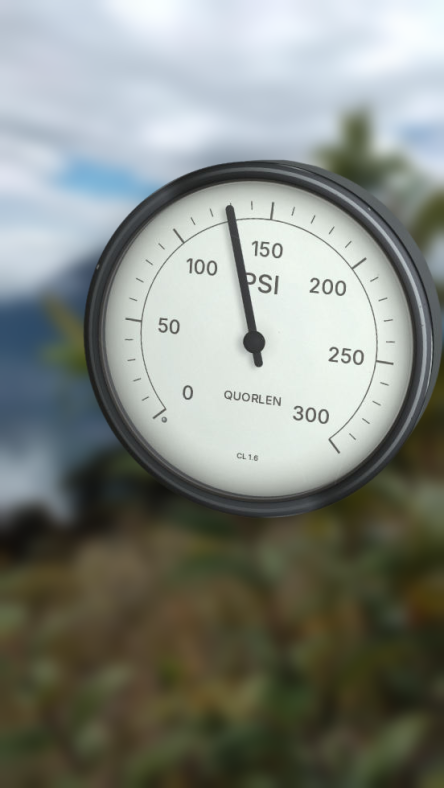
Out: 130 psi
